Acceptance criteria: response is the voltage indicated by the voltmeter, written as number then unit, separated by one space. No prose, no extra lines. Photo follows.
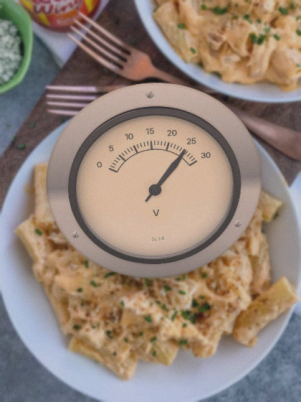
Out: 25 V
